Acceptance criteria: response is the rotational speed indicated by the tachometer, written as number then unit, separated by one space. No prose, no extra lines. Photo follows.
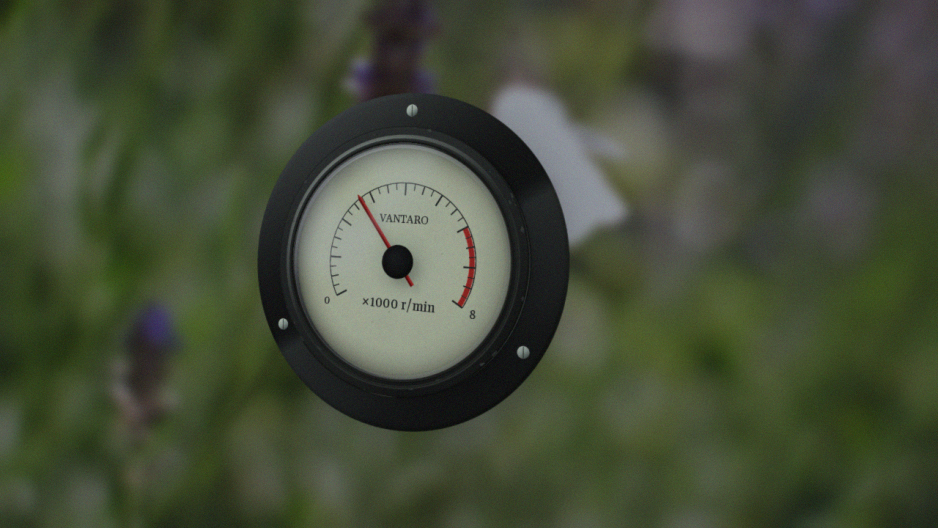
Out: 2750 rpm
